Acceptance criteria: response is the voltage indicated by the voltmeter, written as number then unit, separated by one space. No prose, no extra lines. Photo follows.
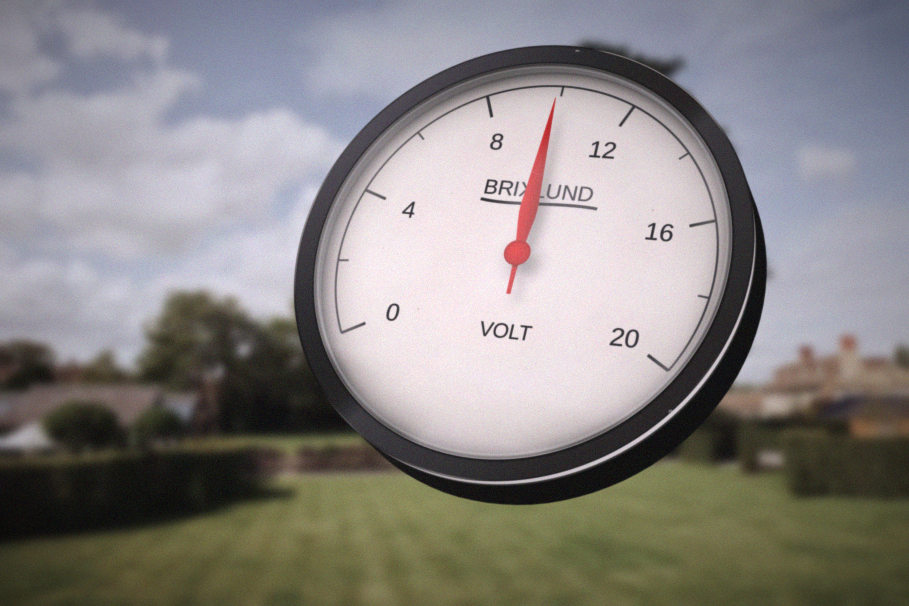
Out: 10 V
